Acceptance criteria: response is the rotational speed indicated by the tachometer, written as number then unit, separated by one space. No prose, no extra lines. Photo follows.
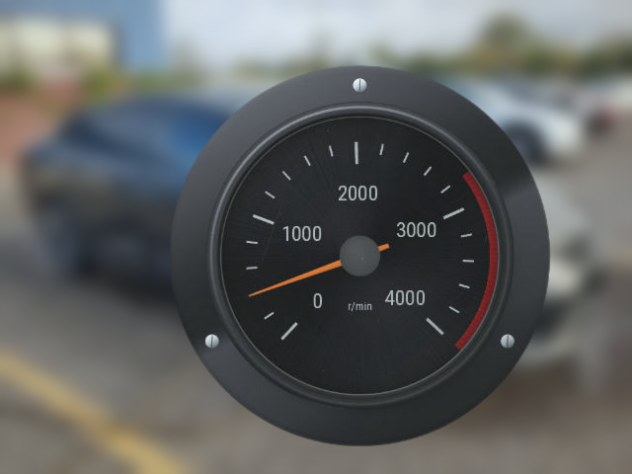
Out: 400 rpm
